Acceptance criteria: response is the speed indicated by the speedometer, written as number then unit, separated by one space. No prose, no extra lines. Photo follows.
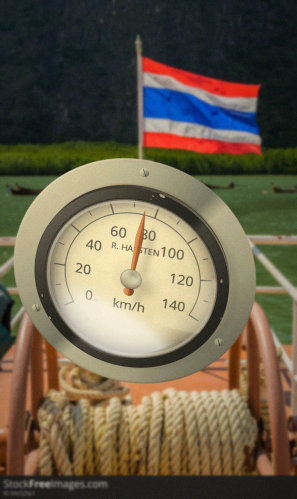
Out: 75 km/h
